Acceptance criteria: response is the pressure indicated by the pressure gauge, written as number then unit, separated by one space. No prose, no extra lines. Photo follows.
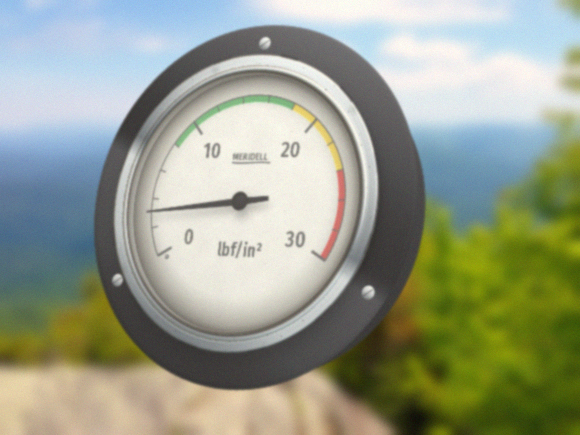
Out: 3 psi
